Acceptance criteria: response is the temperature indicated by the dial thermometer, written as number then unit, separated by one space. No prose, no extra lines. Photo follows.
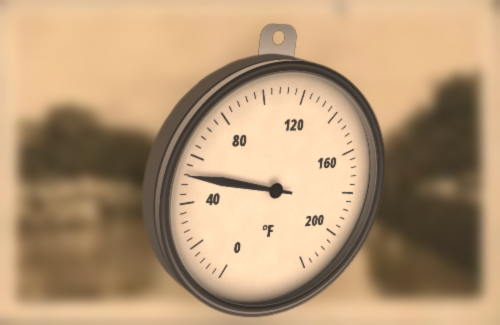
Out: 52 °F
